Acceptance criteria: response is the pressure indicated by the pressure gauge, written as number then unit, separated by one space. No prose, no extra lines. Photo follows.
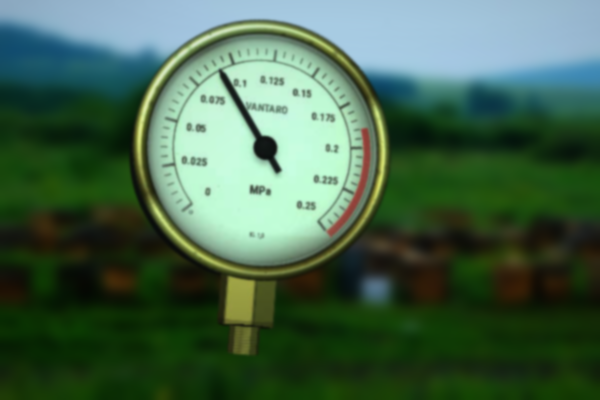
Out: 0.09 MPa
